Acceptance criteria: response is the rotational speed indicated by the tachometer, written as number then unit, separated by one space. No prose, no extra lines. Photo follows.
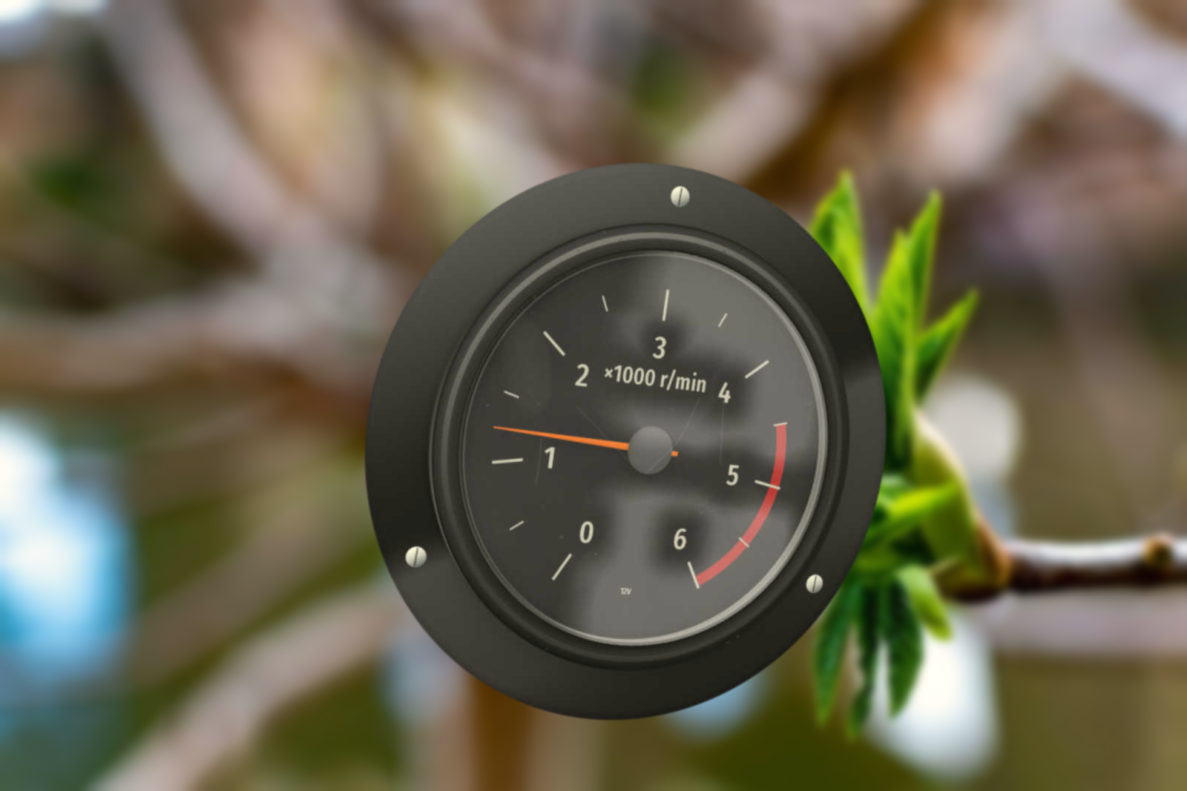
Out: 1250 rpm
